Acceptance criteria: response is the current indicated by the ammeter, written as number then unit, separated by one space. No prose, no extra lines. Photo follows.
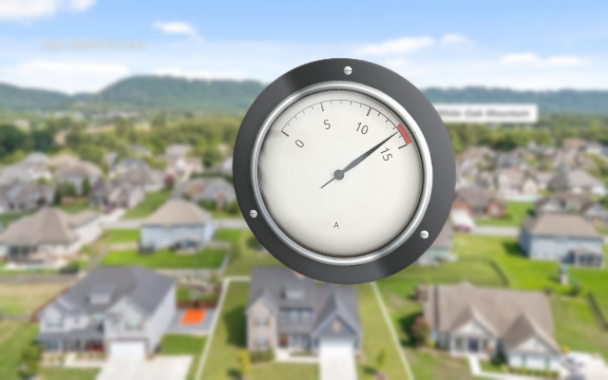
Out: 13.5 A
